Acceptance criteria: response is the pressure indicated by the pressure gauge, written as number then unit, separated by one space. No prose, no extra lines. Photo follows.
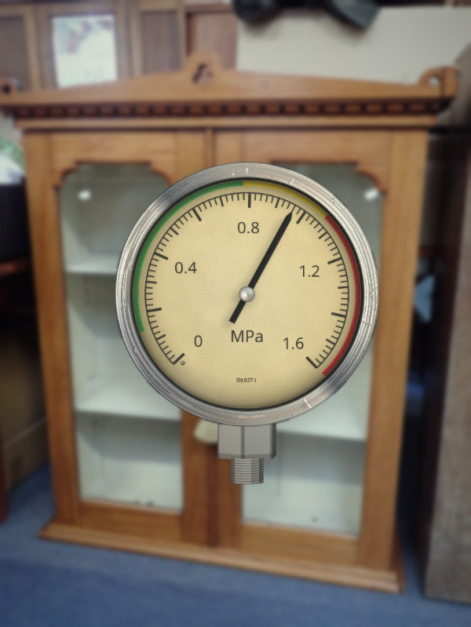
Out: 0.96 MPa
